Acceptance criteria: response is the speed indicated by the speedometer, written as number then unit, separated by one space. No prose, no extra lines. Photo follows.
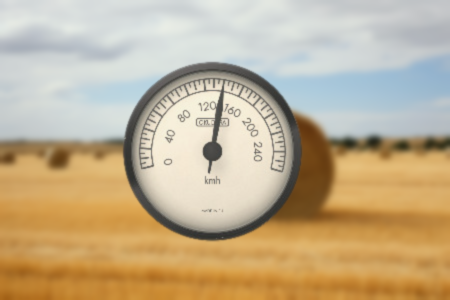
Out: 140 km/h
